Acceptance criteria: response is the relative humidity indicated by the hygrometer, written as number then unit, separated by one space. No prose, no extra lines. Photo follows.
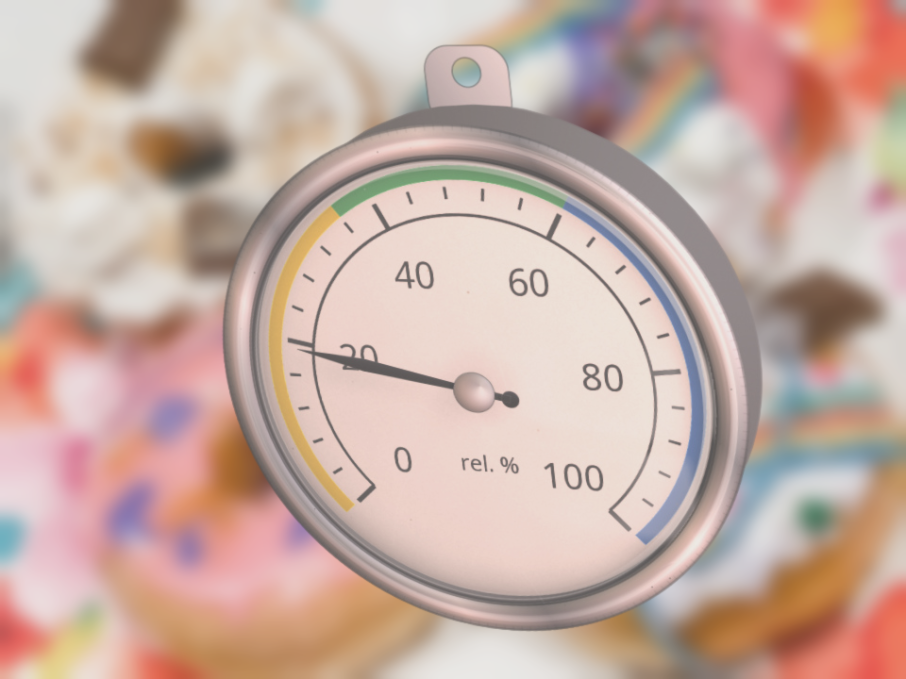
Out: 20 %
